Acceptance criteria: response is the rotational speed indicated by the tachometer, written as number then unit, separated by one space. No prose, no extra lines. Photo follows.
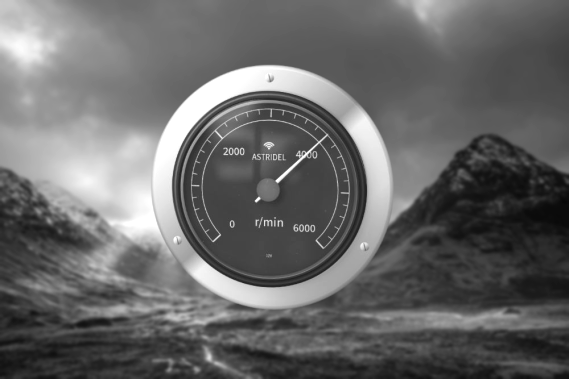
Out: 4000 rpm
